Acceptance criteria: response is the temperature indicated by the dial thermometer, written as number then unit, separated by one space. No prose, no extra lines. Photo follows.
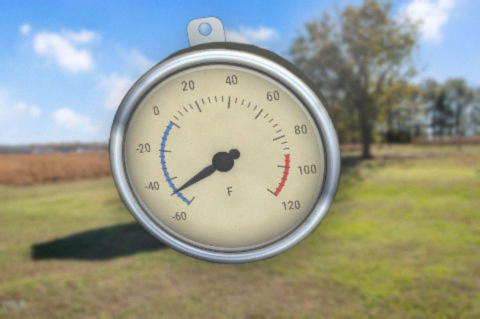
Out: -48 °F
